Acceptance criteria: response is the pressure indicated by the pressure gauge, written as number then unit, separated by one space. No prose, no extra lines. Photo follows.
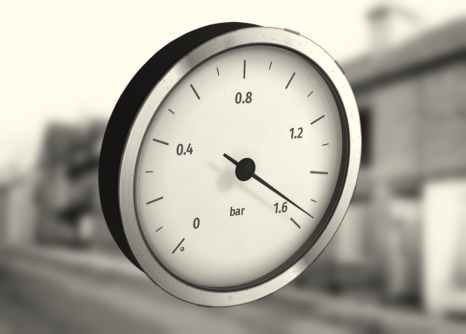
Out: 1.55 bar
